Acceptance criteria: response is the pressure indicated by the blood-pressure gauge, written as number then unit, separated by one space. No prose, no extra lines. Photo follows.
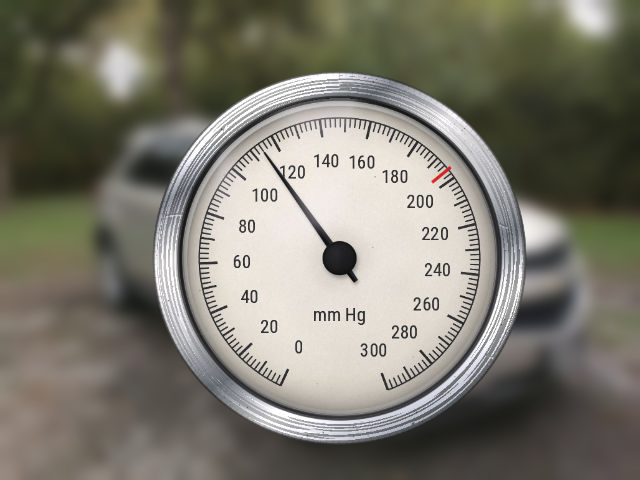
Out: 114 mmHg
